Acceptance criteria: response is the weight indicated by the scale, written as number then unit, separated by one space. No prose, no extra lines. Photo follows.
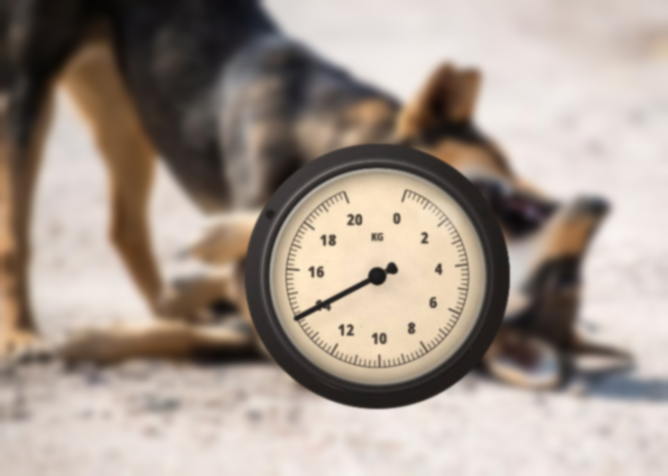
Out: 14 kg
